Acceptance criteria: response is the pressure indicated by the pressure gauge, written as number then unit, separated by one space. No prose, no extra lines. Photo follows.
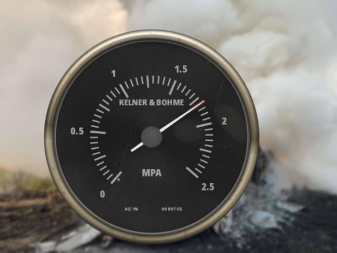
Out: 1.8 MPa
